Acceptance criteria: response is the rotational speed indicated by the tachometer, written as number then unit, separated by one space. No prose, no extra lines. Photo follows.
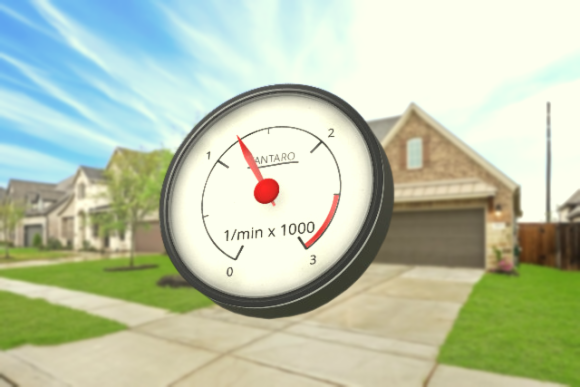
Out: 1250 rpm
